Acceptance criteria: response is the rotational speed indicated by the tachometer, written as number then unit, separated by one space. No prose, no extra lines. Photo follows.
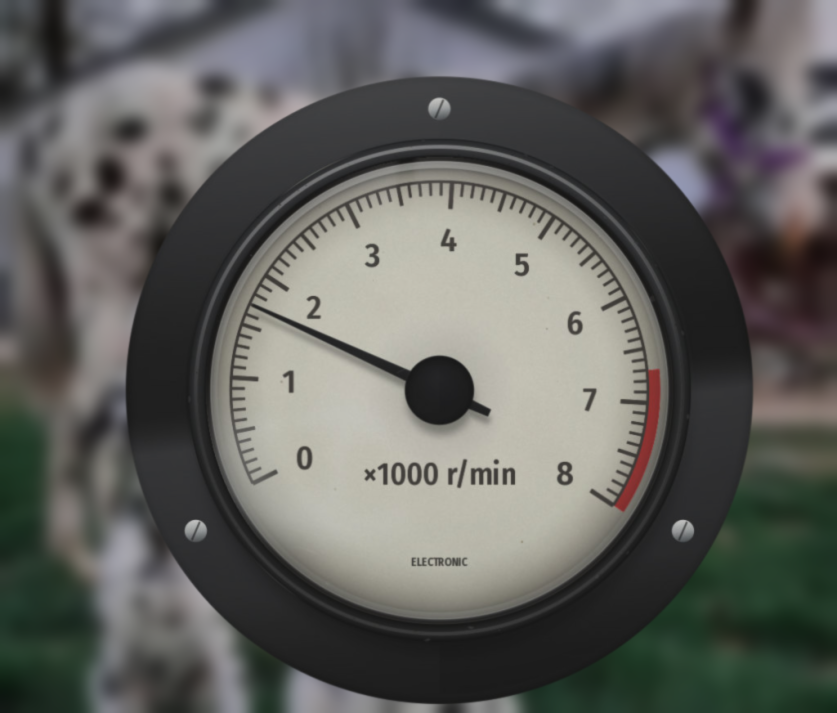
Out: 1700 rpm
